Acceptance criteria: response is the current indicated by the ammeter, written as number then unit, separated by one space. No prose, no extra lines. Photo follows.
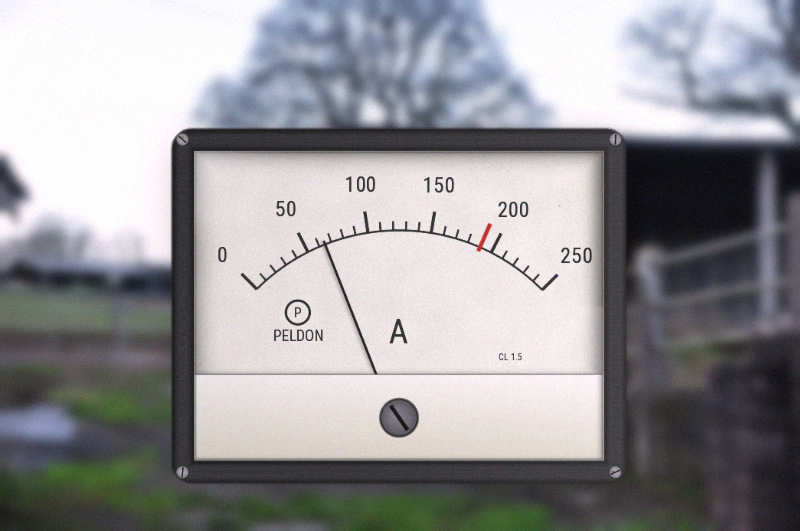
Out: 65 A
